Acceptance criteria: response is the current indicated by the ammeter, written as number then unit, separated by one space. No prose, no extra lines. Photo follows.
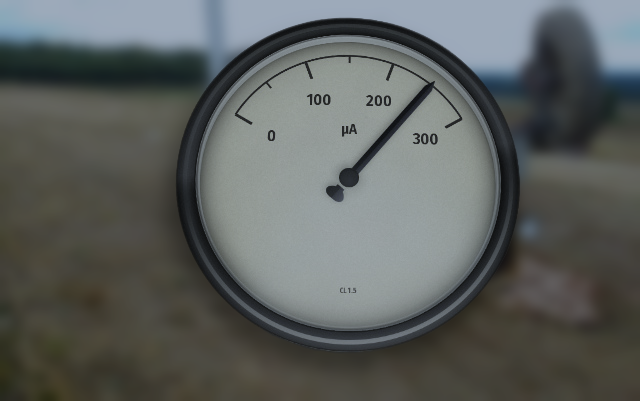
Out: 250 µA
